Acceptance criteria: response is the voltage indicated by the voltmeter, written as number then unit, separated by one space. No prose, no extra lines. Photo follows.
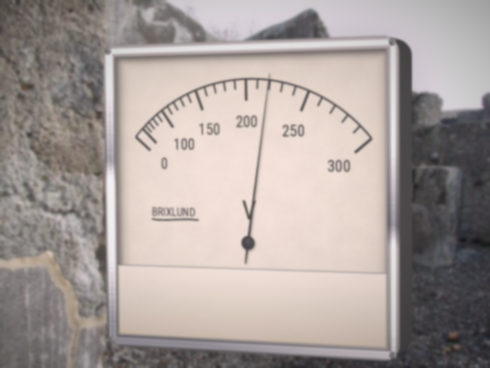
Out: 220 V
